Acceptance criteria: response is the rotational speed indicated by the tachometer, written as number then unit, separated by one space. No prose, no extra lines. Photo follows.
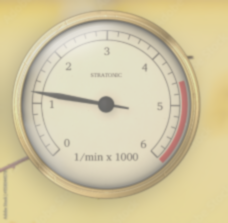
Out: 1200 rpm
